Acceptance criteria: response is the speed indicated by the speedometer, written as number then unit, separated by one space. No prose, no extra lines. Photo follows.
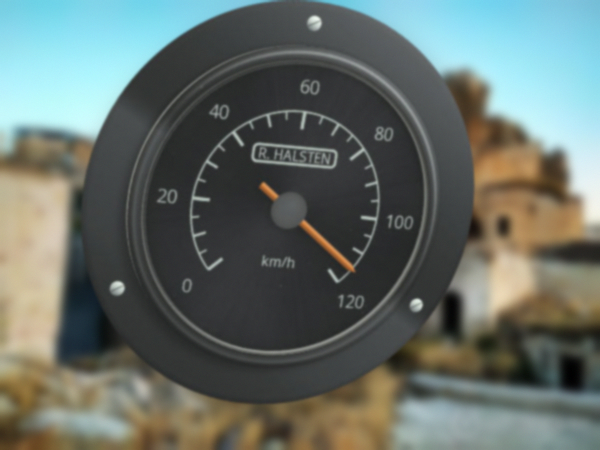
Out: 115 km/h
